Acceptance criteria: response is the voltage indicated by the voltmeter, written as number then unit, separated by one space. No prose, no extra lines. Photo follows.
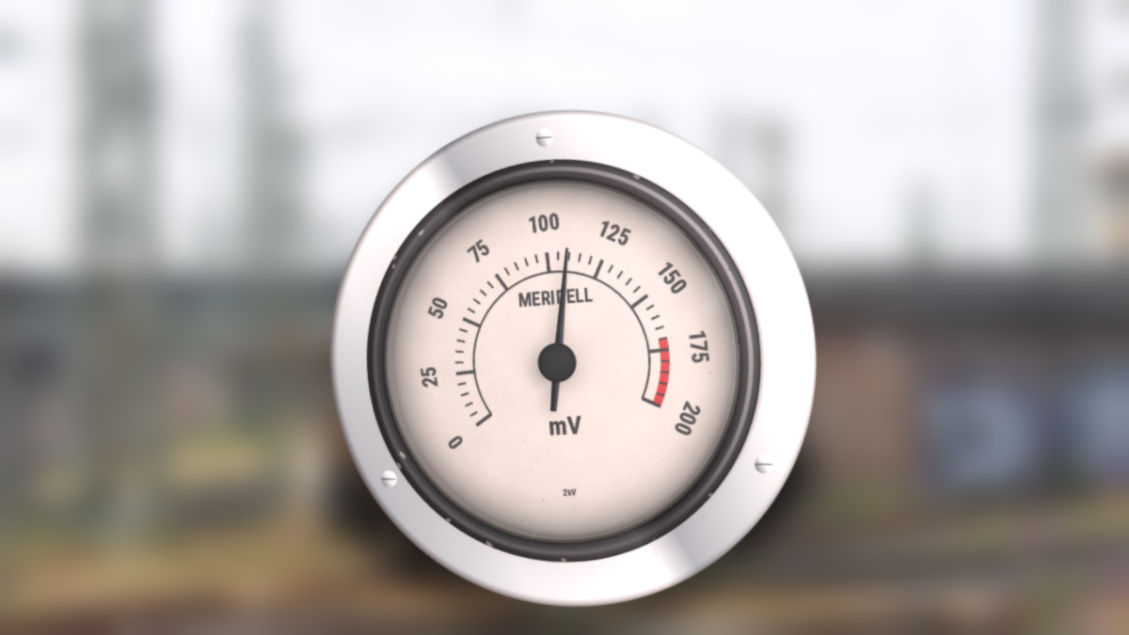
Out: 110 mV
